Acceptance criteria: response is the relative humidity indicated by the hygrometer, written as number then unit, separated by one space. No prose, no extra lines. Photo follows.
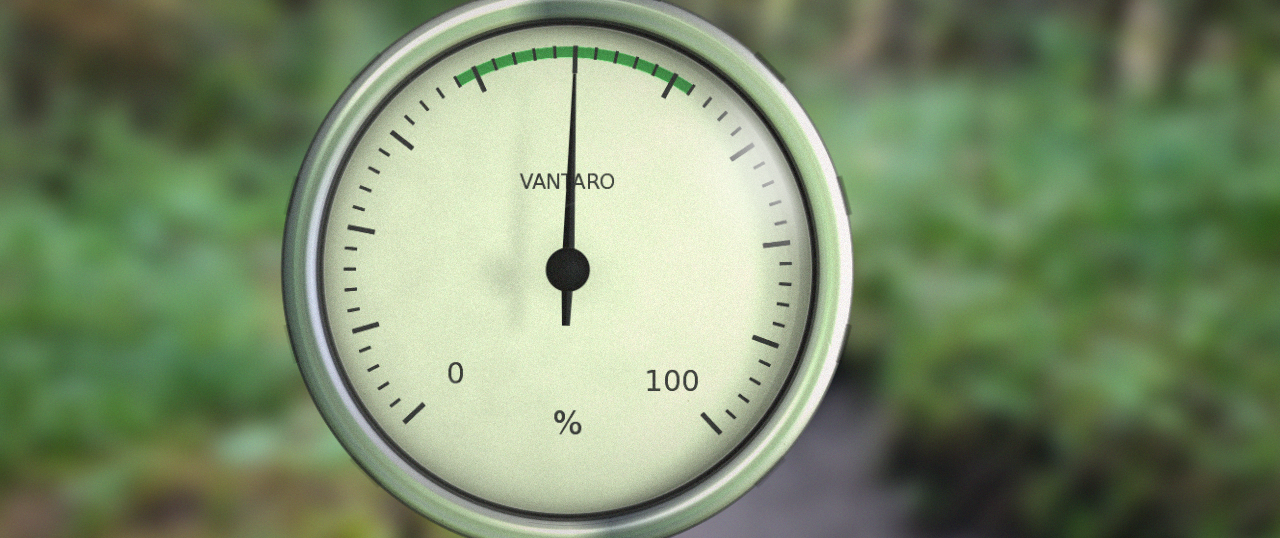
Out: 50 %
